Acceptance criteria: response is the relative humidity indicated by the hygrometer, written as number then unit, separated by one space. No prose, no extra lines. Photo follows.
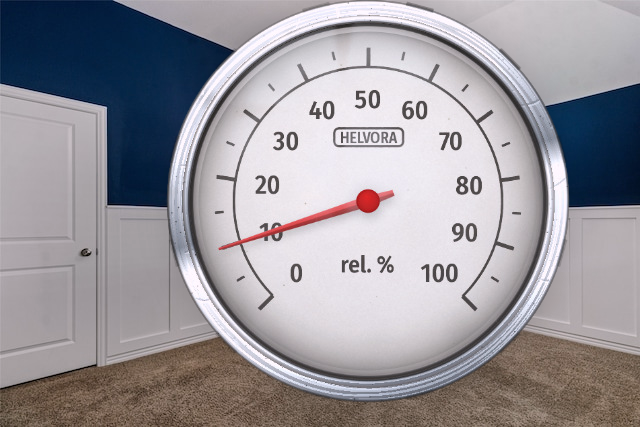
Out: 10 %
